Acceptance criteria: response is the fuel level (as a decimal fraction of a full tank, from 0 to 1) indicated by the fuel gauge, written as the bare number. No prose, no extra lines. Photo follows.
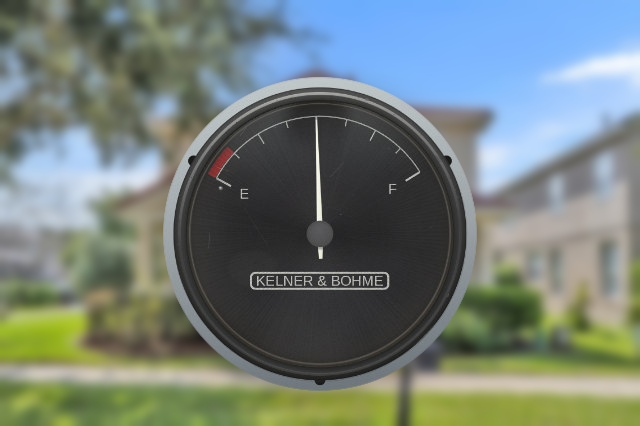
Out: 0.5
